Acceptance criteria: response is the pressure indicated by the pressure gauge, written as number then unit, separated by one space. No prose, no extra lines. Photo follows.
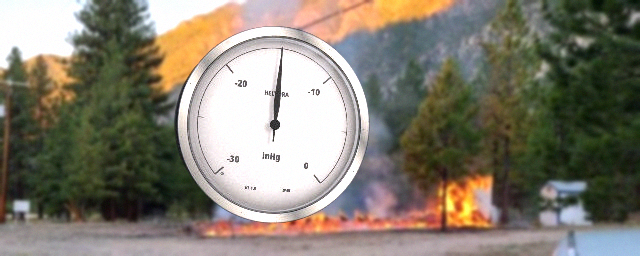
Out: -15 inHg
